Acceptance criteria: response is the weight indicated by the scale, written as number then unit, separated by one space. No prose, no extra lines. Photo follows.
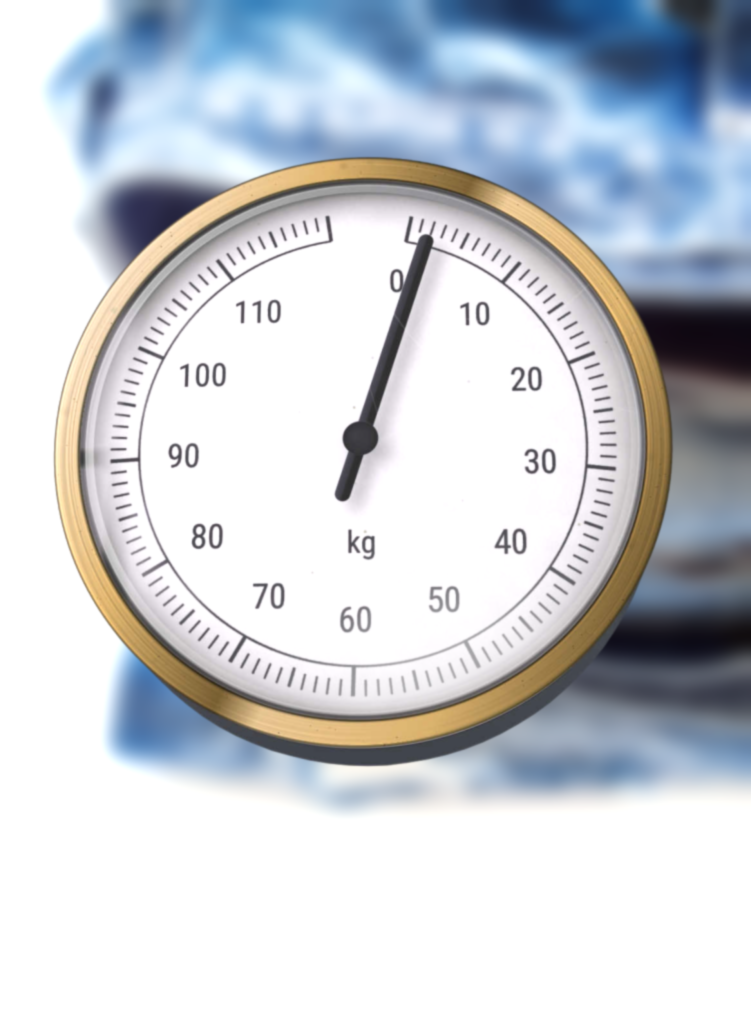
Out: 2 kg
